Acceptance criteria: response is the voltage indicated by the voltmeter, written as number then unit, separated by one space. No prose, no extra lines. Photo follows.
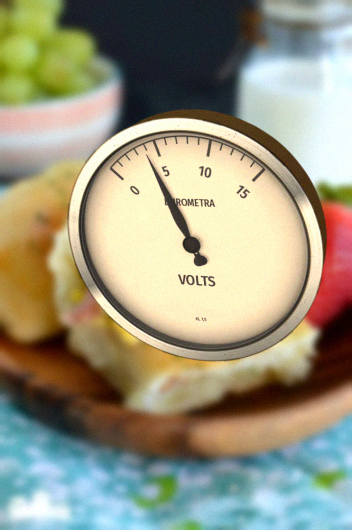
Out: 4 V
